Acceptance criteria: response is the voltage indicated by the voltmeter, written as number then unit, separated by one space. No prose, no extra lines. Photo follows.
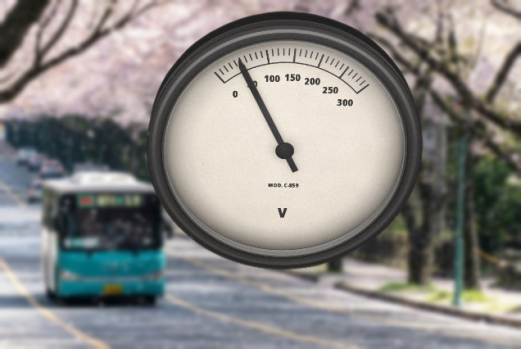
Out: 50 V
